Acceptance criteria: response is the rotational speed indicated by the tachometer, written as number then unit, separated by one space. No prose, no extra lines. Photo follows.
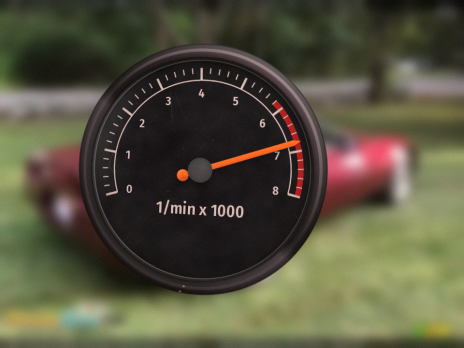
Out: 6800 rpm
